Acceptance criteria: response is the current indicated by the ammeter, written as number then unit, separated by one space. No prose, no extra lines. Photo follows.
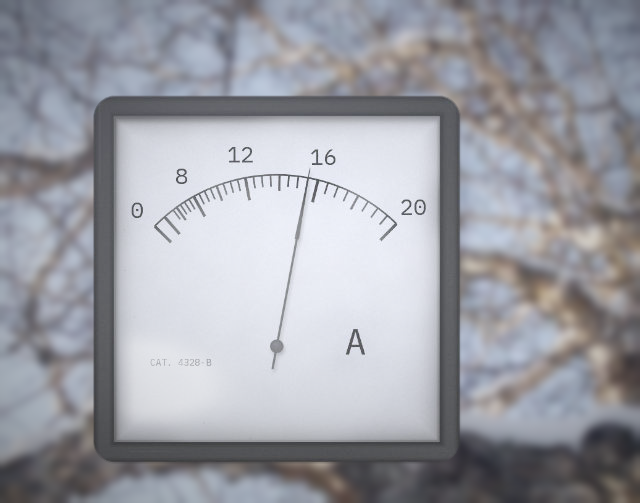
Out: 15.5 A
